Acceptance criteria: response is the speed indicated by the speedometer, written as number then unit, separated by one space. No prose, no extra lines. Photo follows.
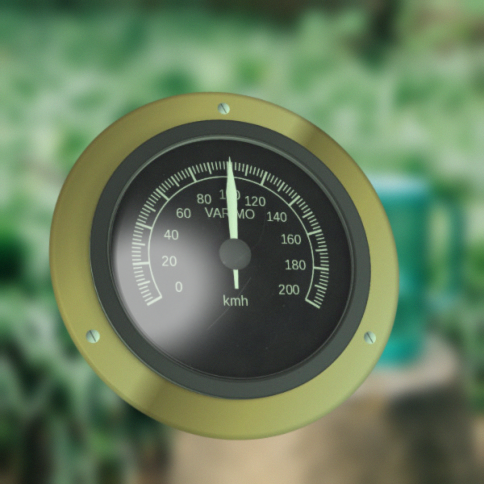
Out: 100 km/h
